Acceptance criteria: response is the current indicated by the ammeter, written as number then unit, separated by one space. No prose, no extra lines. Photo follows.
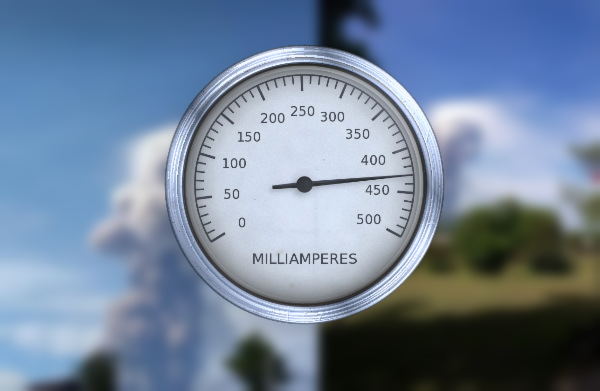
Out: 430 mA
